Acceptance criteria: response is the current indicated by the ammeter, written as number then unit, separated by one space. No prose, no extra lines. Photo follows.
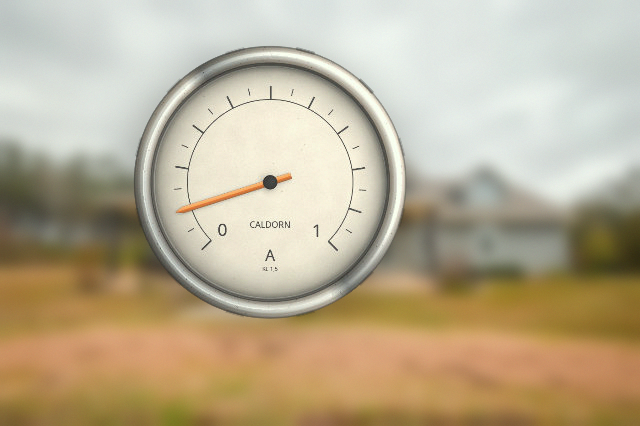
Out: 0.1 A
